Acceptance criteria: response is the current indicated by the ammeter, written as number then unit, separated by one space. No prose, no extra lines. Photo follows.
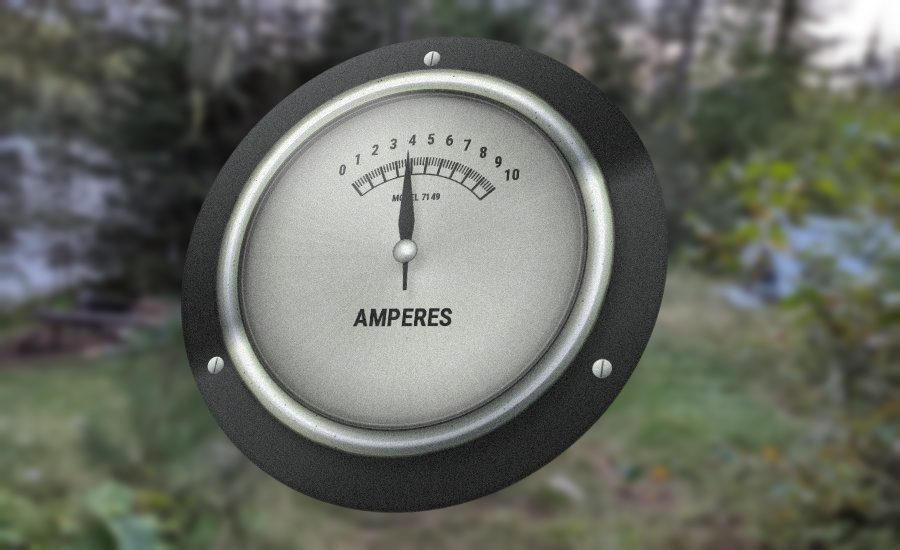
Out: 4 A
